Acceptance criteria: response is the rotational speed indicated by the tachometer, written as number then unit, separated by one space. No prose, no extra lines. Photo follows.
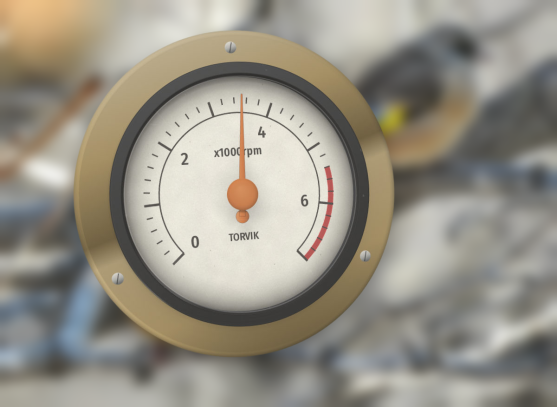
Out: 3500 rpm
